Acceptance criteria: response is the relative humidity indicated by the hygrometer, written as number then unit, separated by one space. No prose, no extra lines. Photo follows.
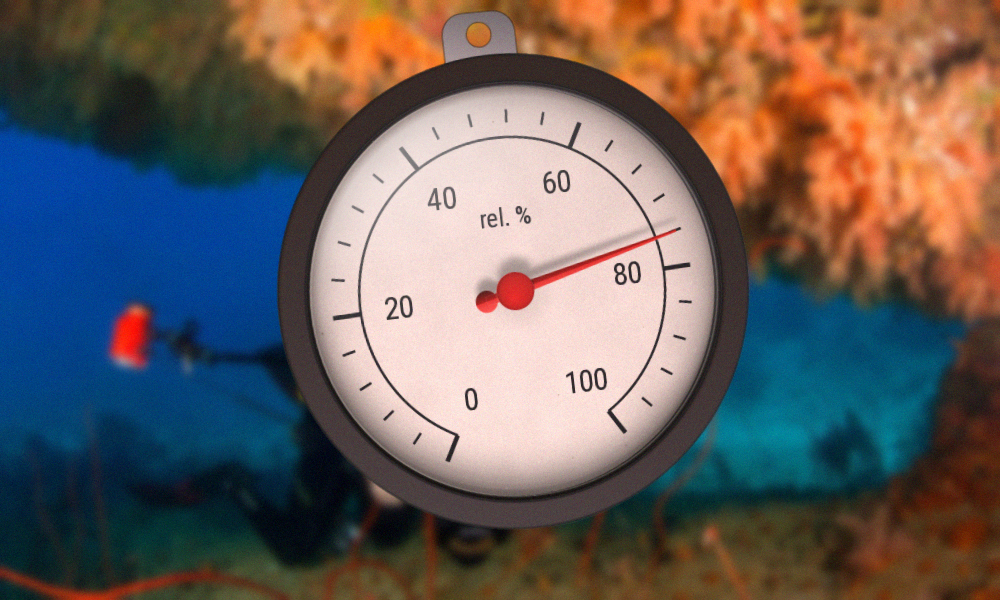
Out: 76 %
